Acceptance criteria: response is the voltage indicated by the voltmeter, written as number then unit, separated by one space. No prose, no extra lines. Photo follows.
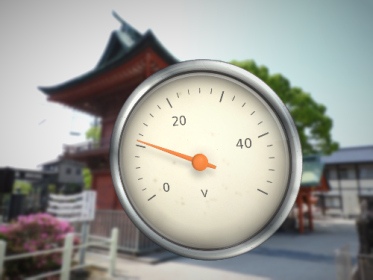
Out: 11 V
